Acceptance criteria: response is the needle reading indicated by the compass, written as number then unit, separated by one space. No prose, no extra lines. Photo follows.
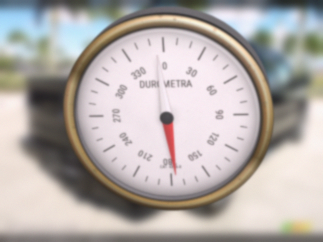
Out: 175 °
